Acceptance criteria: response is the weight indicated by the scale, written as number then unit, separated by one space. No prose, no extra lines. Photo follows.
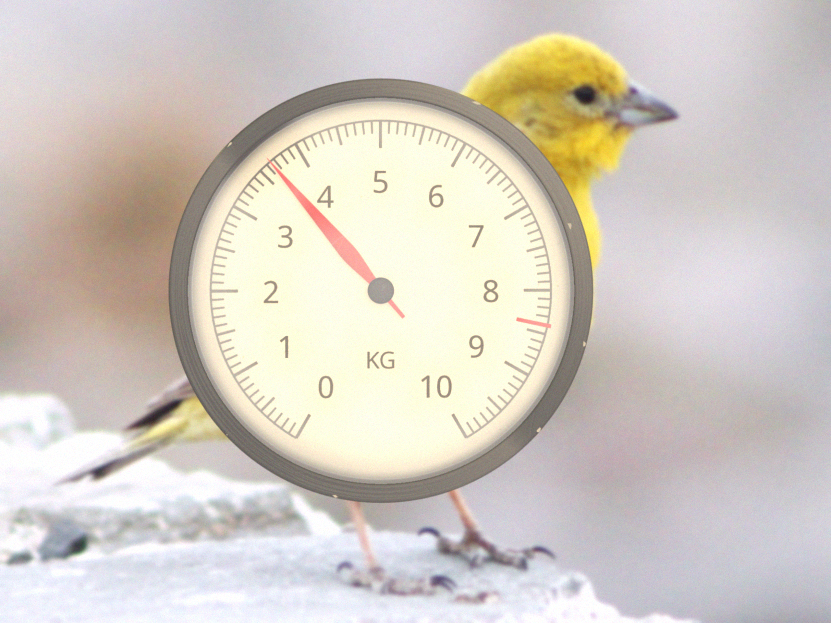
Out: 3.65 kg
